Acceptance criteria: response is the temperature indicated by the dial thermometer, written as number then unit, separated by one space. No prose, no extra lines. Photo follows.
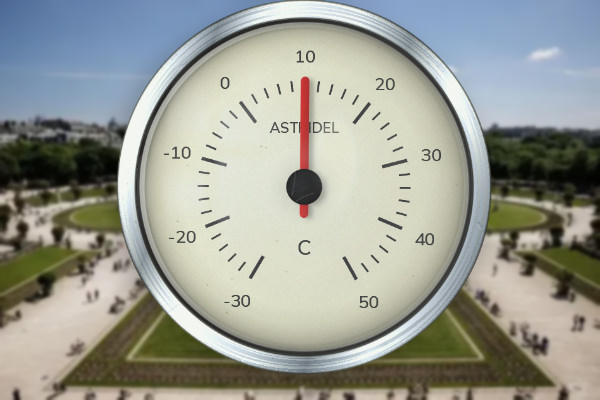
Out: 10 °C
